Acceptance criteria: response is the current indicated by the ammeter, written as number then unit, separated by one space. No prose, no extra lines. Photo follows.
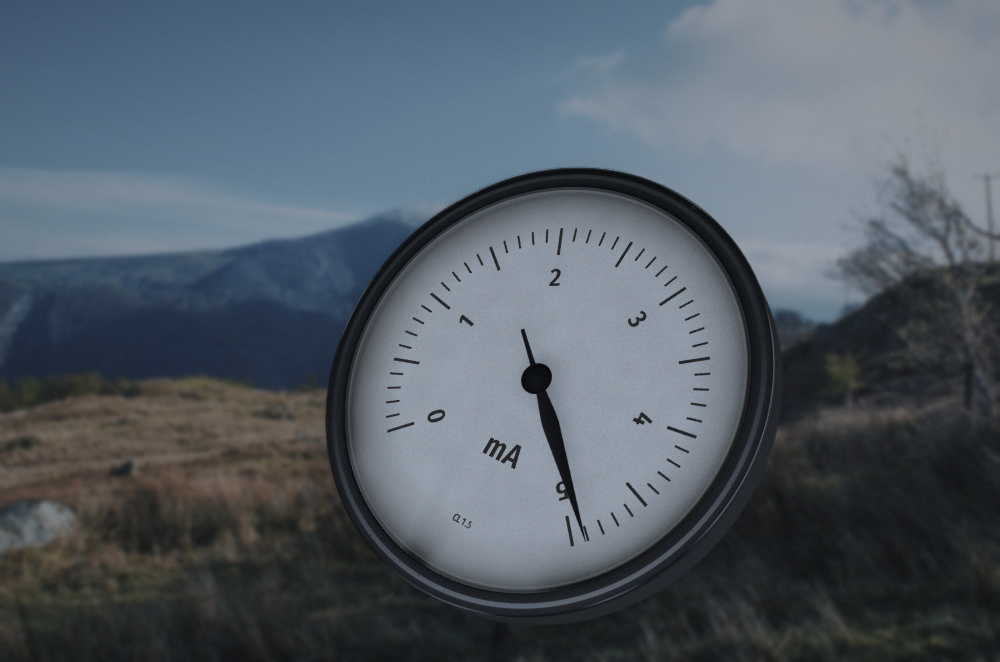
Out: 4.9 mA
